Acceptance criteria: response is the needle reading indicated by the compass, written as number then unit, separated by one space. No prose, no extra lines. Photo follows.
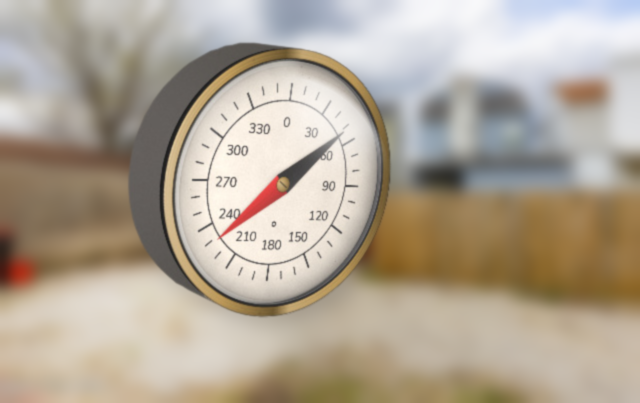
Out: 230 °
